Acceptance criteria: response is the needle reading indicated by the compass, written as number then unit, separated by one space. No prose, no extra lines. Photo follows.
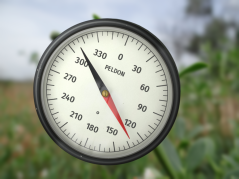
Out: 130 °
